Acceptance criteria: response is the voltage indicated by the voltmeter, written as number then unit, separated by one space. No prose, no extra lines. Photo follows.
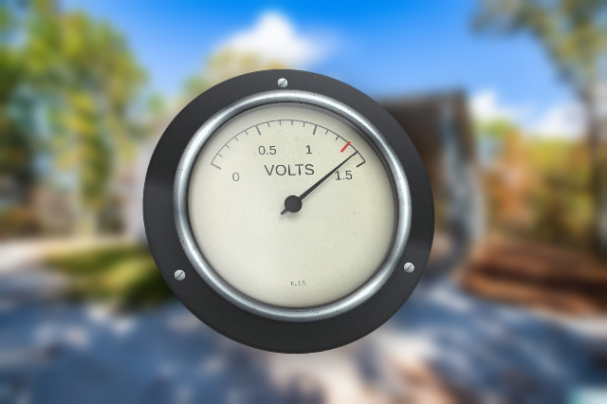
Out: 1.4 V
